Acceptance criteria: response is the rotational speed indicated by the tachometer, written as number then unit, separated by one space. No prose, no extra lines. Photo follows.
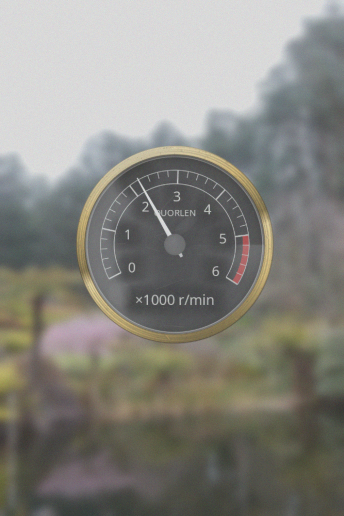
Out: 2200 rpm
